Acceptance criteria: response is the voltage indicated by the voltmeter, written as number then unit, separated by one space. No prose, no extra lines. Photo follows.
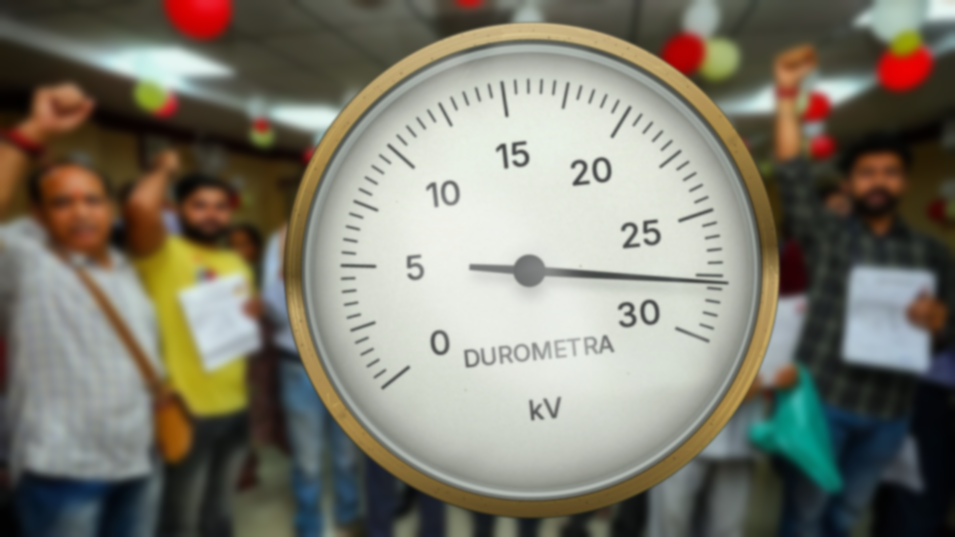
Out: 27.75 kV
